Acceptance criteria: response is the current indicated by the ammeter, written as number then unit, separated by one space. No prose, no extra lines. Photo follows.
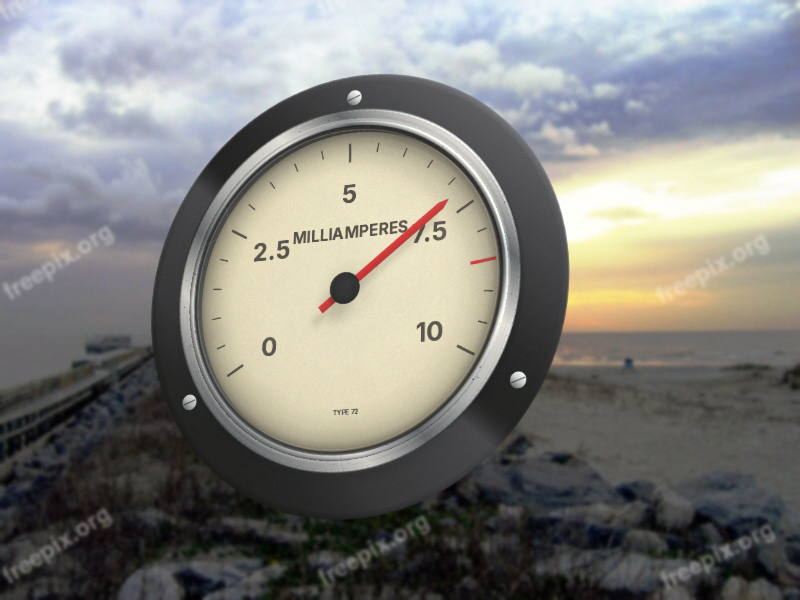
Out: 7.25 mA
